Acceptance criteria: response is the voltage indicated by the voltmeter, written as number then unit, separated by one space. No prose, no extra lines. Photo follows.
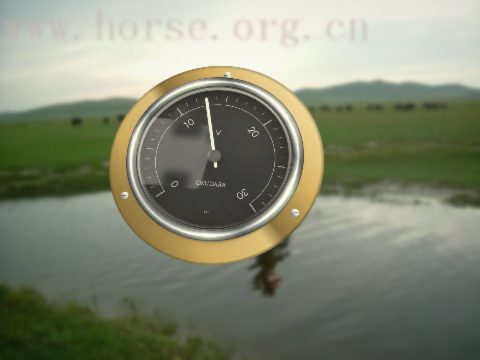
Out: 13 V
